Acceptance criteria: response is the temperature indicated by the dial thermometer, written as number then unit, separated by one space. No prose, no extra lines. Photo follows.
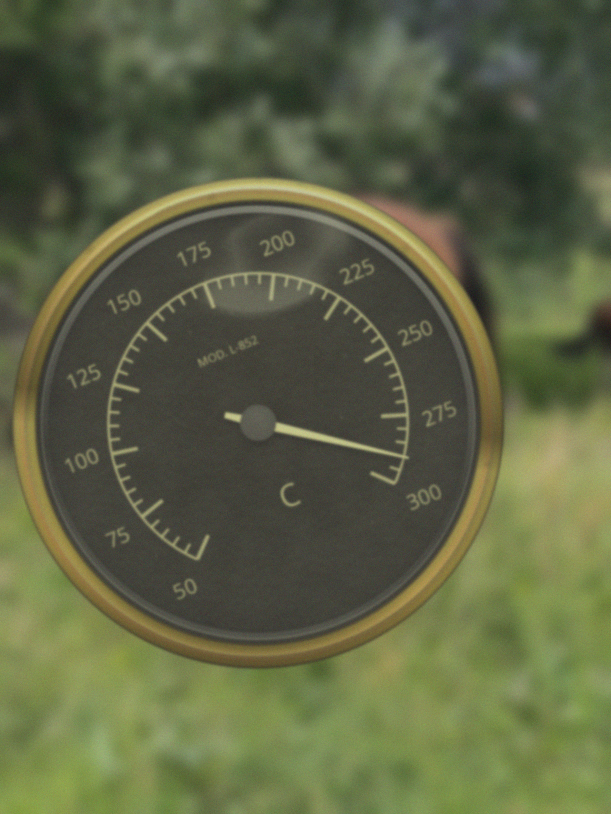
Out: 290 °C
